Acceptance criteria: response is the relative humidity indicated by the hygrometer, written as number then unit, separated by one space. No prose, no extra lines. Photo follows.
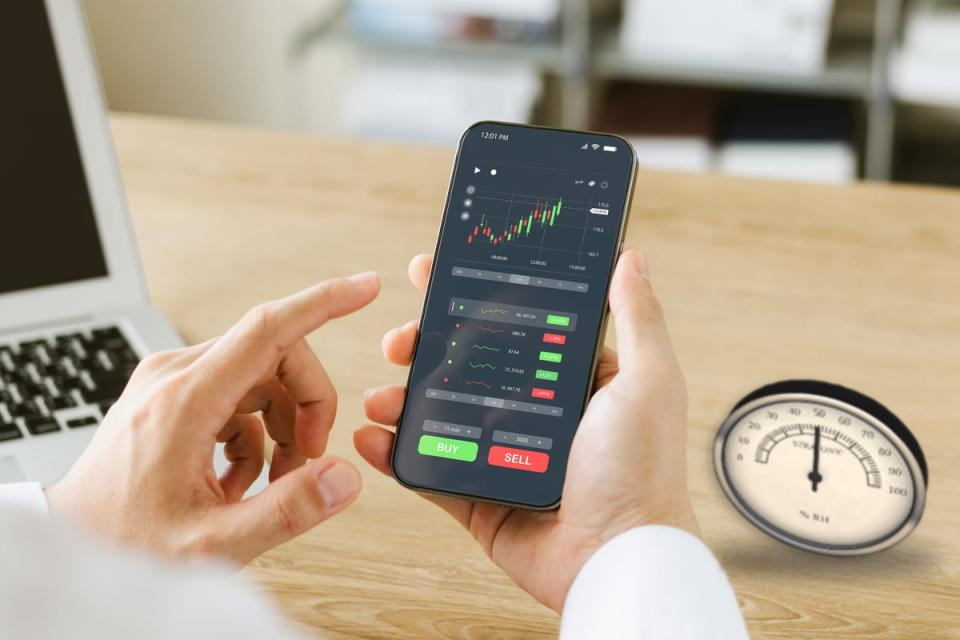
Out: 50 %
